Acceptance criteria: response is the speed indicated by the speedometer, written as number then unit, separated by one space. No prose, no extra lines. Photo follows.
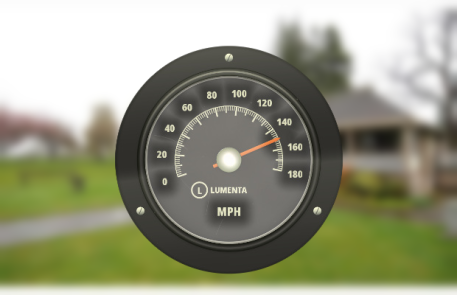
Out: 150 mph
